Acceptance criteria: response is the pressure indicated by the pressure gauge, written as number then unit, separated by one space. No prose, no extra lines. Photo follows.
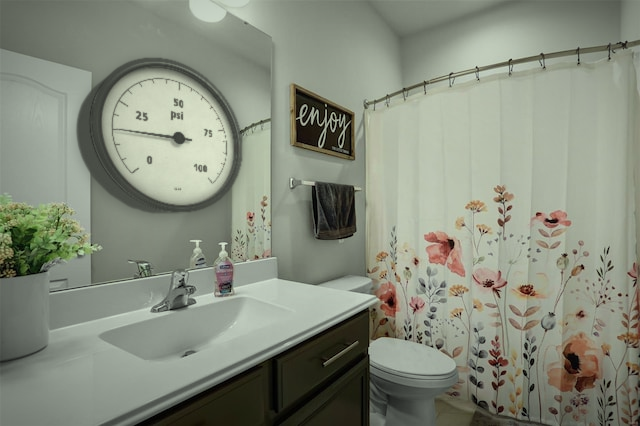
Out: 15 psi
